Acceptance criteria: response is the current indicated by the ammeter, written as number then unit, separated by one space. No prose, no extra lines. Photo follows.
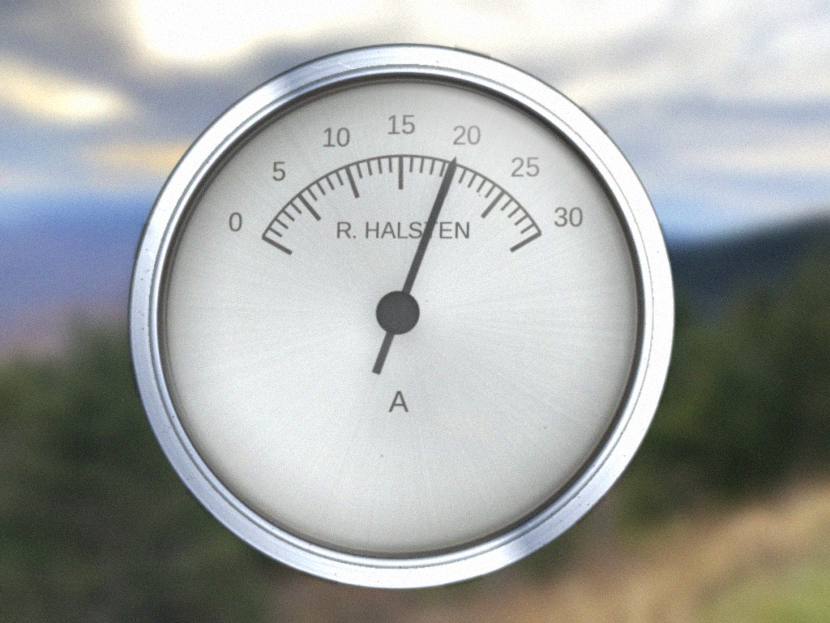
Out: 20 A
